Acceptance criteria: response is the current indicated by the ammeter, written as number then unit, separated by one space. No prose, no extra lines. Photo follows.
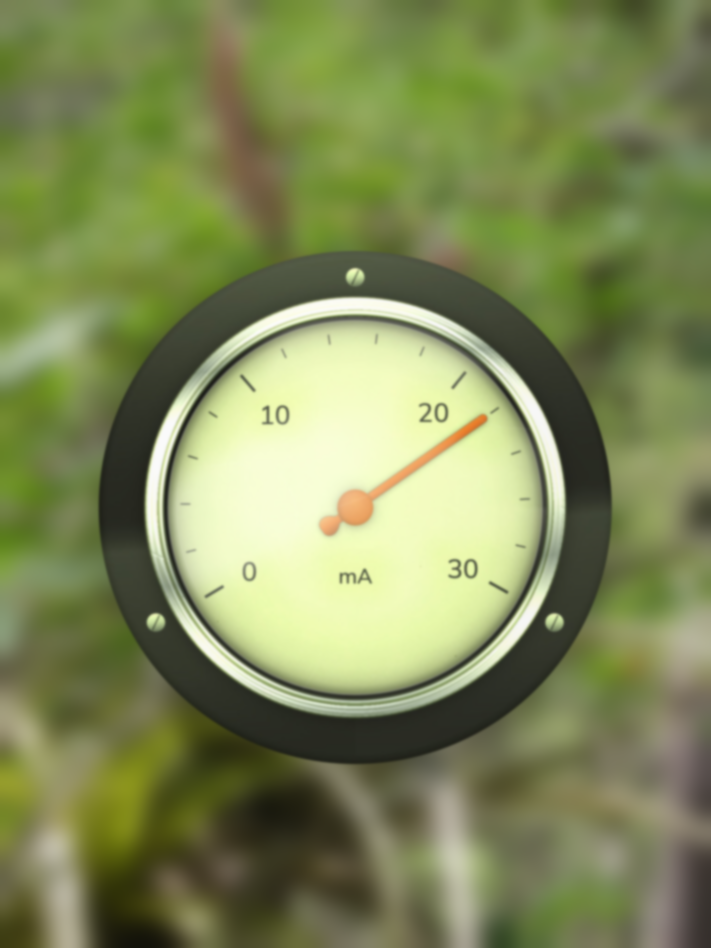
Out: 22 mA
